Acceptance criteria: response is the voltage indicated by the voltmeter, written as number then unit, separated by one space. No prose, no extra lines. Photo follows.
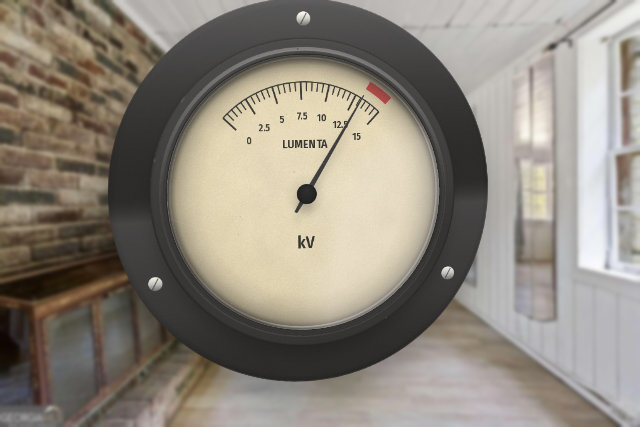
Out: 13 kV
